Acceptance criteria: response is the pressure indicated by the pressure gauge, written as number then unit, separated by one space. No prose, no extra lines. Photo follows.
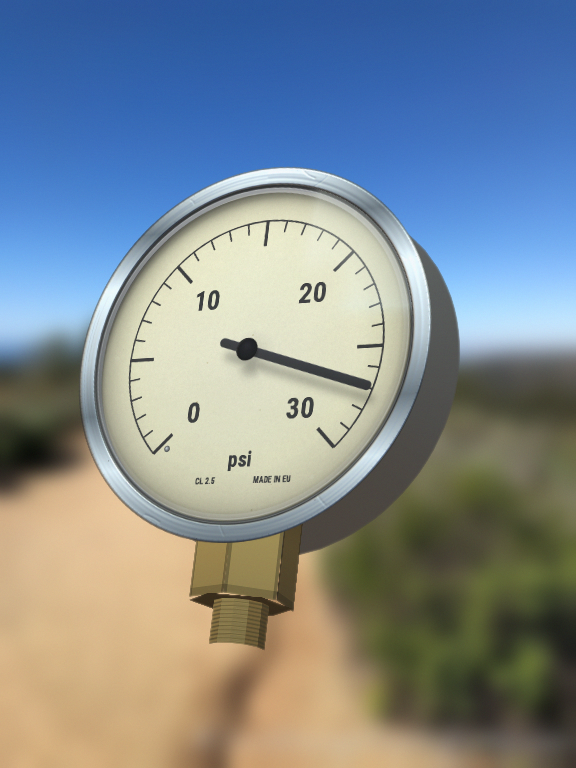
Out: 27 psi
